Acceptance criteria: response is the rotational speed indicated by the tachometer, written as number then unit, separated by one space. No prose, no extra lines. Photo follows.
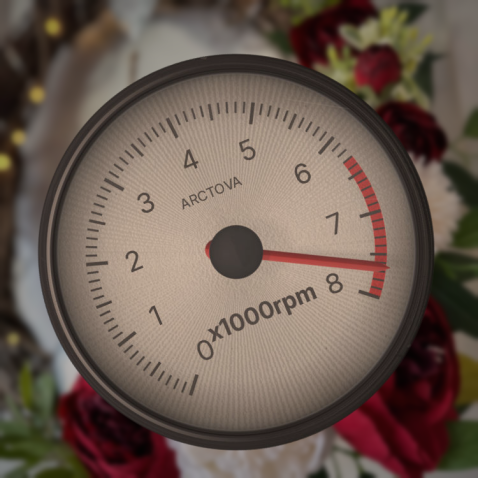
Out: 7650 rpm
